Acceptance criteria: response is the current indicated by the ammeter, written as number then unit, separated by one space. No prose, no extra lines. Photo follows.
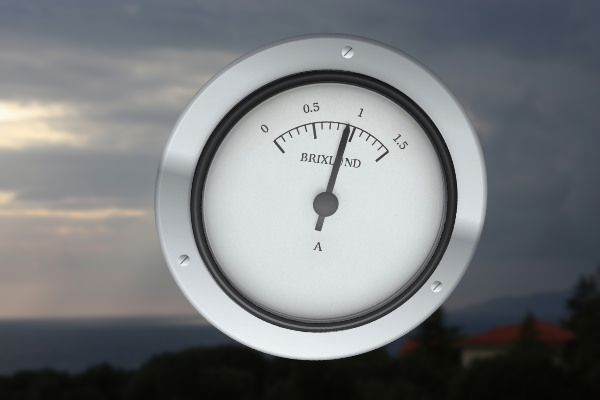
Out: 0.9 A
